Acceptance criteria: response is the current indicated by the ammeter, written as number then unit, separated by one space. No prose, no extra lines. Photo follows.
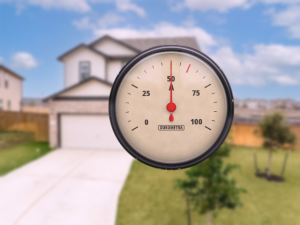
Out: 50 A
